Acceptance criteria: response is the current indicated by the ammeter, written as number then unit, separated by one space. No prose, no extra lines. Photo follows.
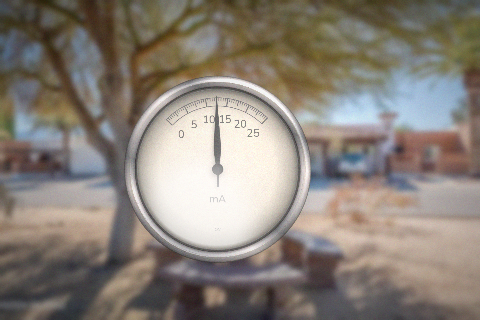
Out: 12.5 mA
